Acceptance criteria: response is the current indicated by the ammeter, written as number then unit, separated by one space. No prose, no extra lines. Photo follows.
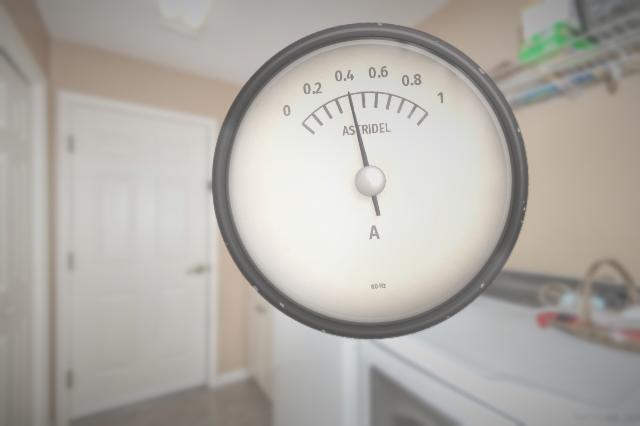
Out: 0.4 A
